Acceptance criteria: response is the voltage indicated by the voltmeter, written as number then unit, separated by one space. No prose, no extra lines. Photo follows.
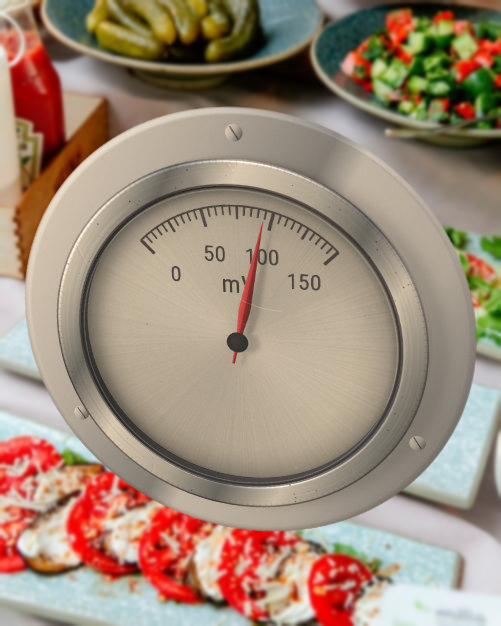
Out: 95 mV
